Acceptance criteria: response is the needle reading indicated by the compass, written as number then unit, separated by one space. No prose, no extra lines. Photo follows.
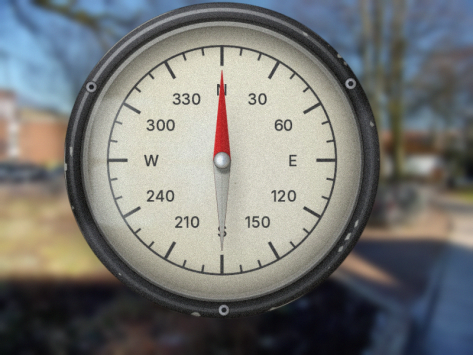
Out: 0 °
